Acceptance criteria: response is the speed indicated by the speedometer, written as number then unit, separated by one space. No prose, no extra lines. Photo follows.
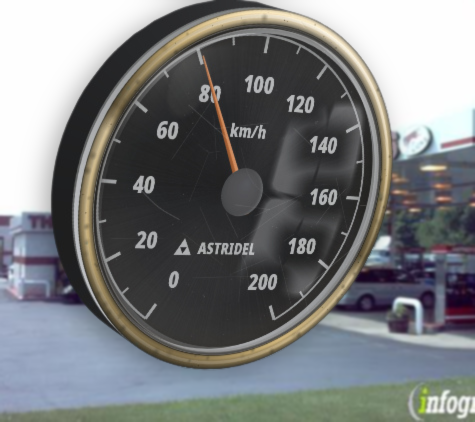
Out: 80 km/h
